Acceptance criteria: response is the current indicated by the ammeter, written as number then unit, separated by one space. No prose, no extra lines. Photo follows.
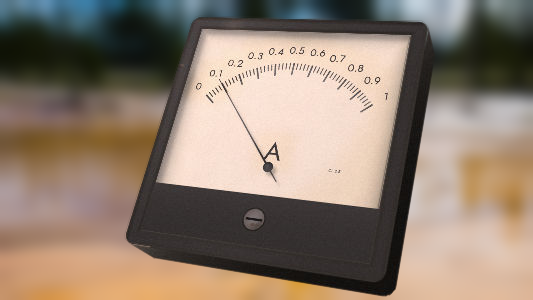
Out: 0.1 A
